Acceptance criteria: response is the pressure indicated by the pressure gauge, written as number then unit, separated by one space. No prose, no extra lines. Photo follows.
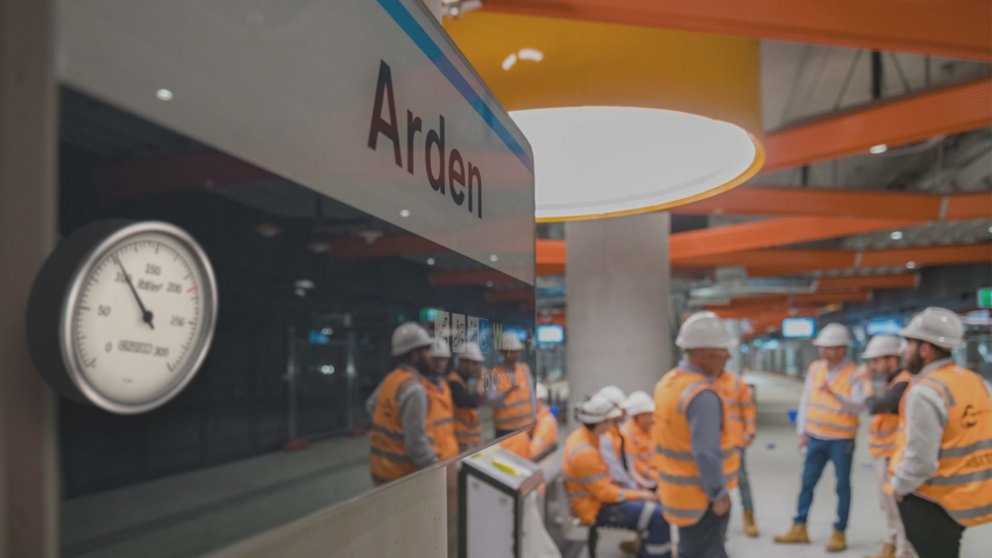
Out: 100 psi
